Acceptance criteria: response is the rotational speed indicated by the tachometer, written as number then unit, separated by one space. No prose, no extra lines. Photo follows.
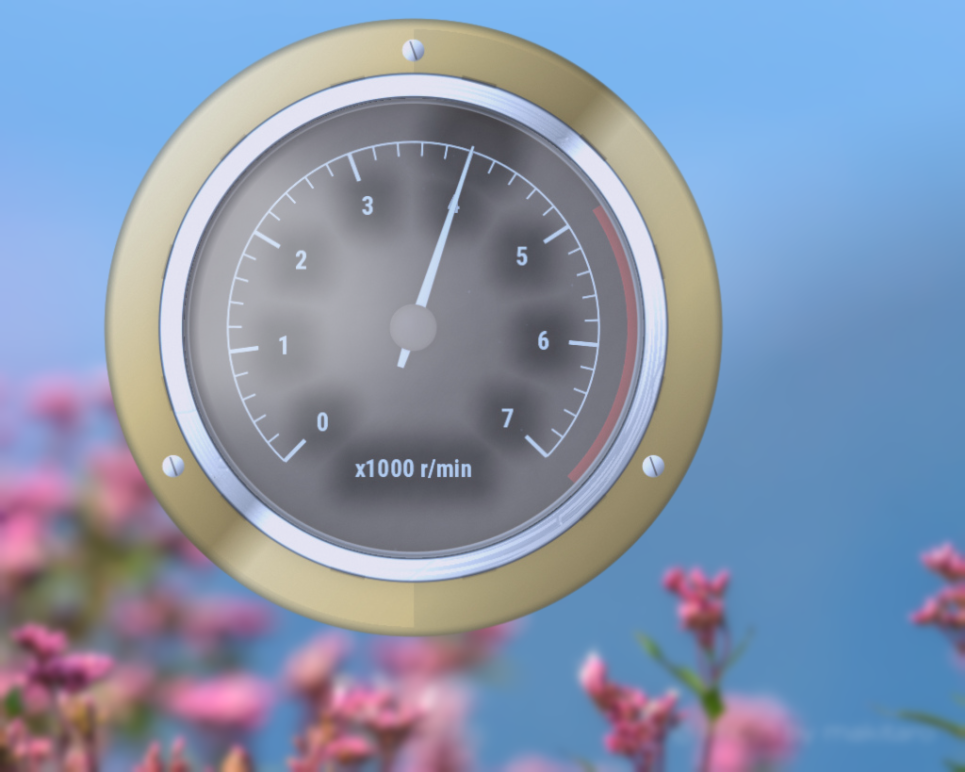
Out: 4000 rpm
